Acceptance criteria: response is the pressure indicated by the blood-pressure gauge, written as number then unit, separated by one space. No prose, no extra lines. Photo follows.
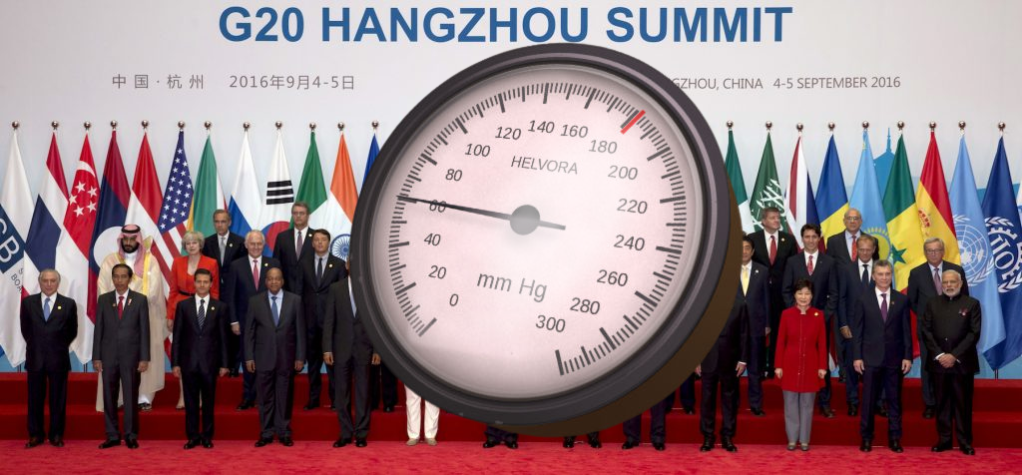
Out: 60 mmHg
